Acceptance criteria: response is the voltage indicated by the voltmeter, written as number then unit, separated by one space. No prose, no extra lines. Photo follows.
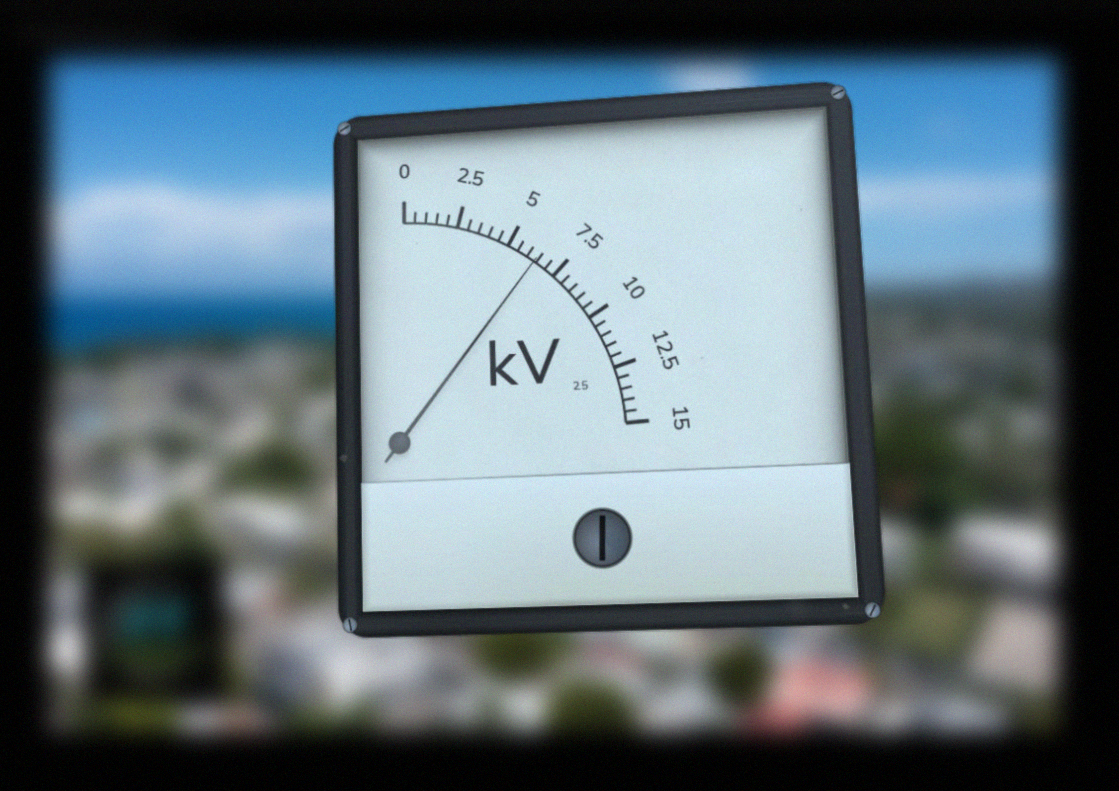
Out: 6.5 kV
